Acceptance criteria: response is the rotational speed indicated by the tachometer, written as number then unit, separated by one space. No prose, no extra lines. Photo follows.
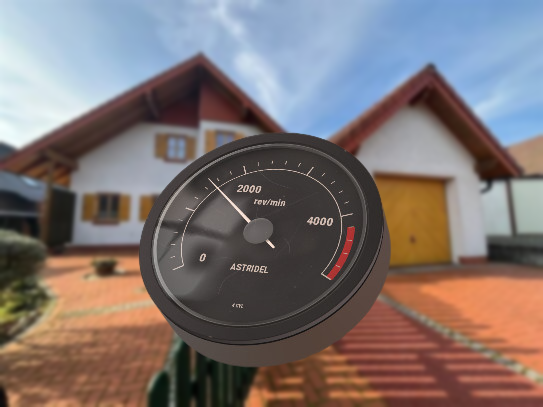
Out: 1500 rpm
